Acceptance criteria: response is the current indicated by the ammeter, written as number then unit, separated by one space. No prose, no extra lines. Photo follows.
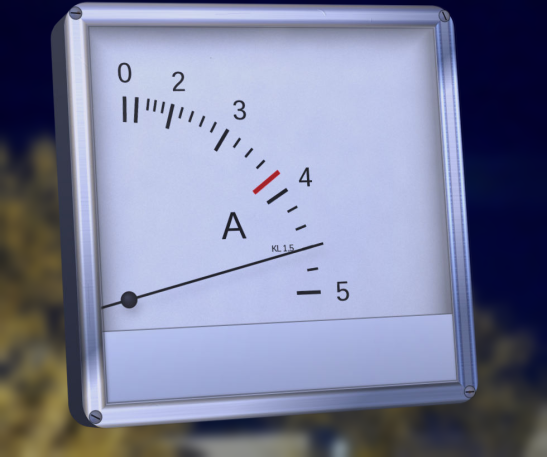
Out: 4.6 A
